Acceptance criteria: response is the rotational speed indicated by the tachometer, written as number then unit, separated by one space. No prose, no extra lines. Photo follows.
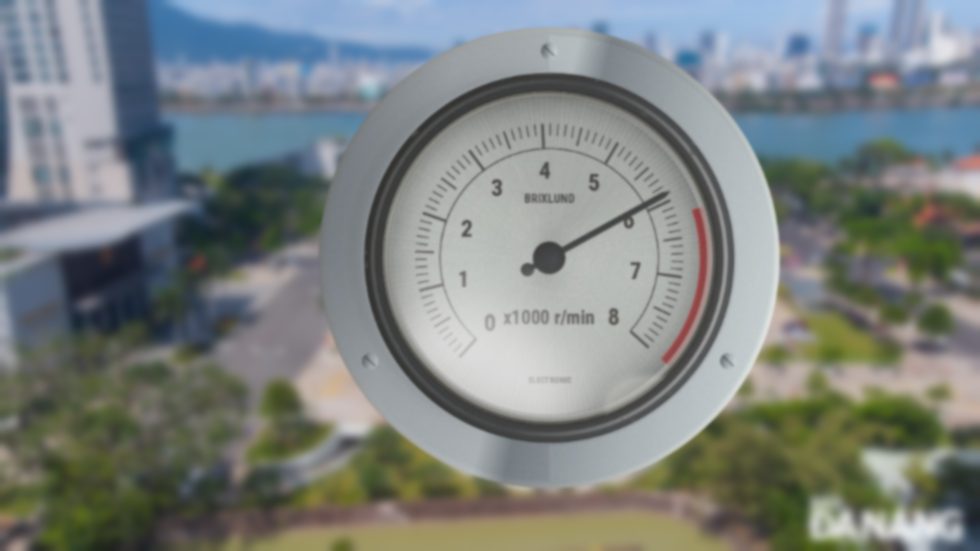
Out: 5900 rpm
